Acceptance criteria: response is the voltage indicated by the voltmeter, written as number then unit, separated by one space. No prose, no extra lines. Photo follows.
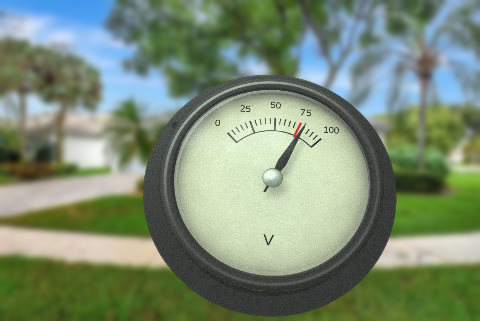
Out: 80 V
